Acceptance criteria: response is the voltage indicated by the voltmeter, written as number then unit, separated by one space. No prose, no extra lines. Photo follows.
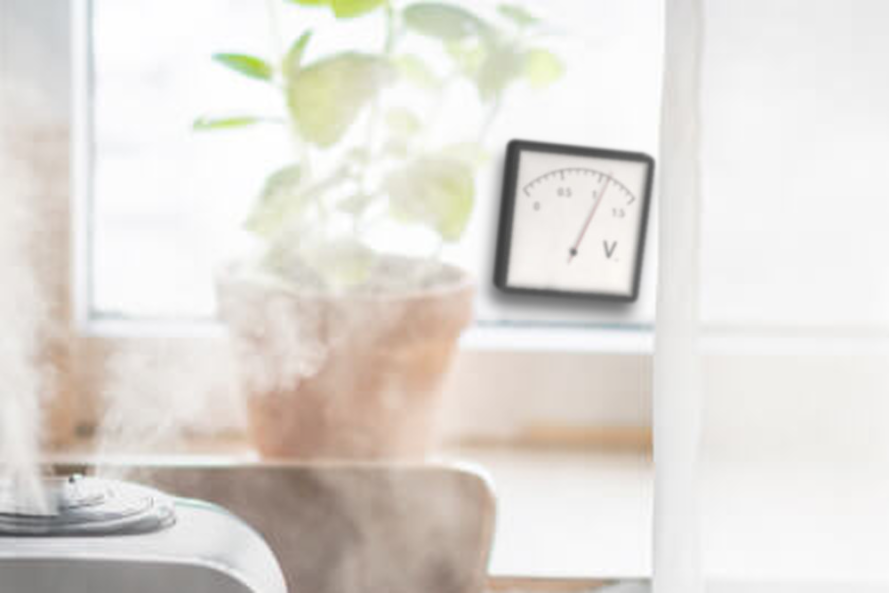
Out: 1.1 V
